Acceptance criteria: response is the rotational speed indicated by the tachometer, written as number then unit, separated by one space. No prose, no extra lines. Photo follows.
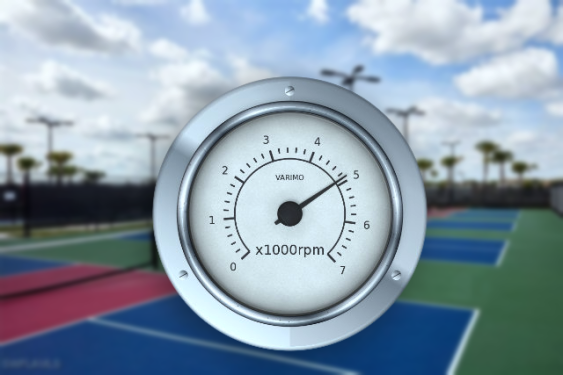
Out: 4900 rpm
